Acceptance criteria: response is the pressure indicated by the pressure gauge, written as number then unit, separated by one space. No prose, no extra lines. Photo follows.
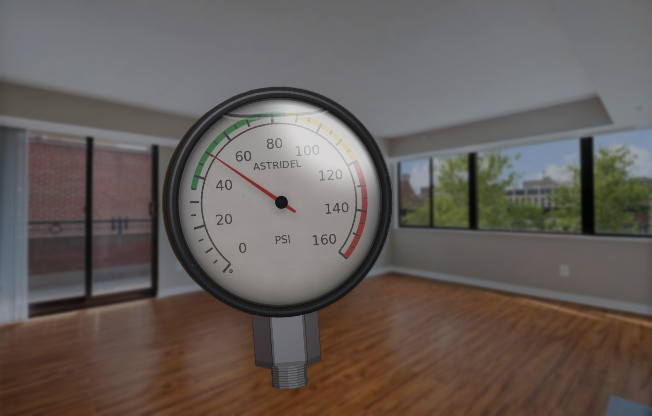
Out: 50 psi
